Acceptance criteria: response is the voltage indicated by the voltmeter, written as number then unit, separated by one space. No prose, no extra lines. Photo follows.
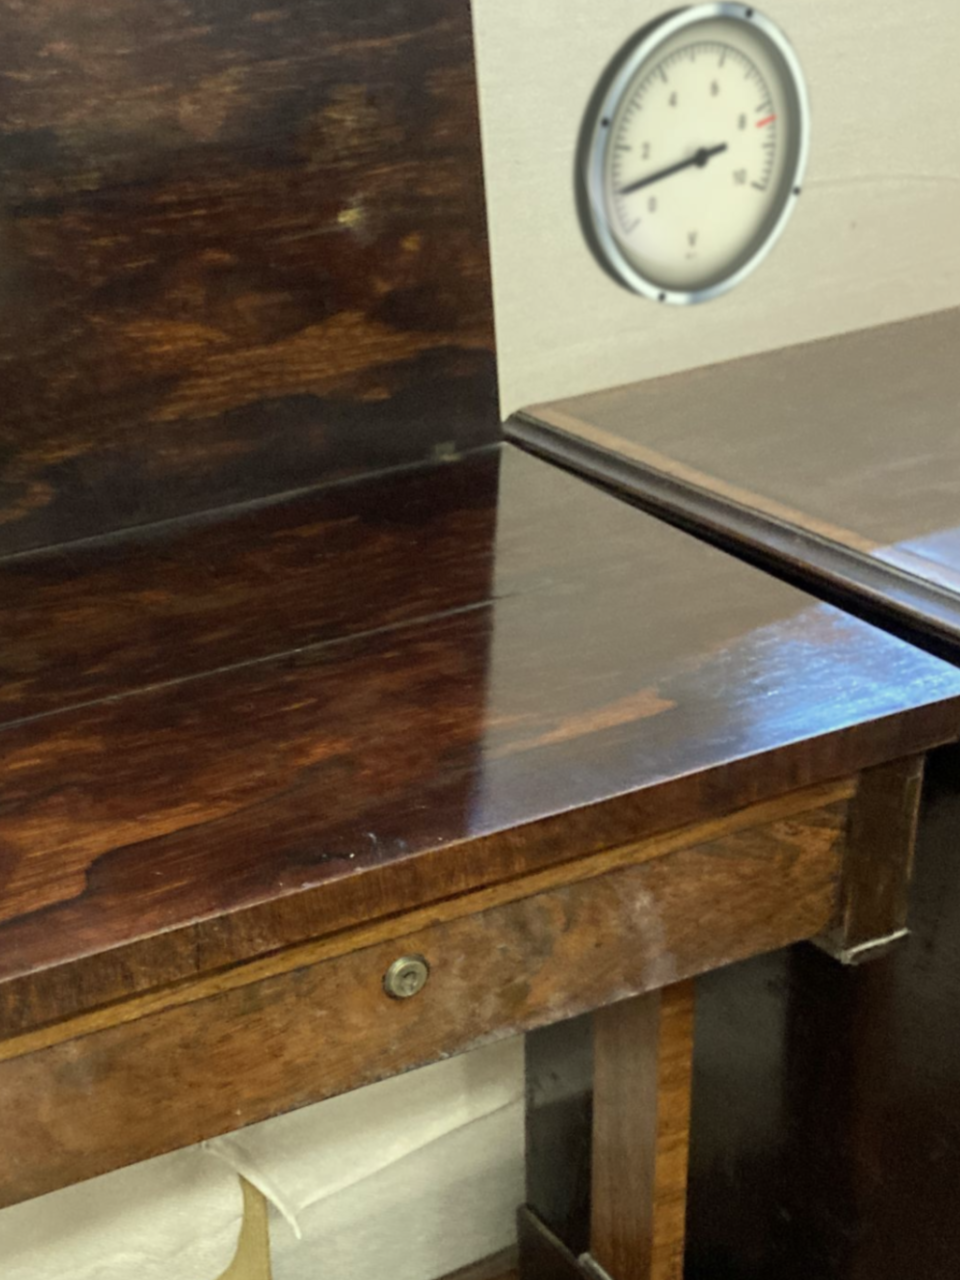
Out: 1 V
